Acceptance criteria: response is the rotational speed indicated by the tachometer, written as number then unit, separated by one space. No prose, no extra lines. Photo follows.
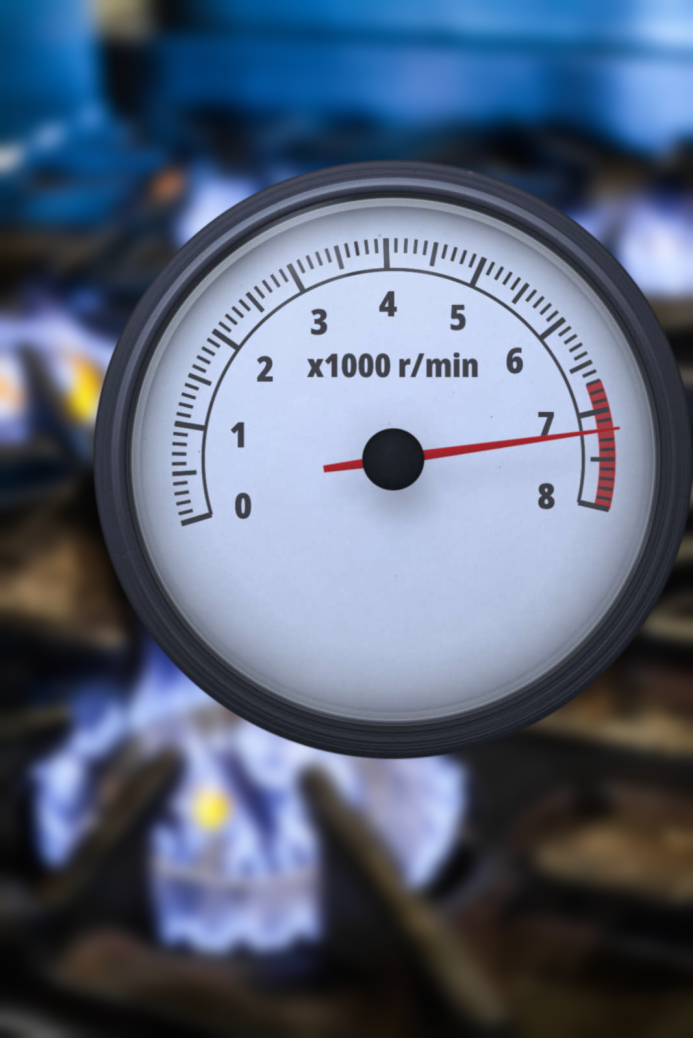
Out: 7200 rpm
